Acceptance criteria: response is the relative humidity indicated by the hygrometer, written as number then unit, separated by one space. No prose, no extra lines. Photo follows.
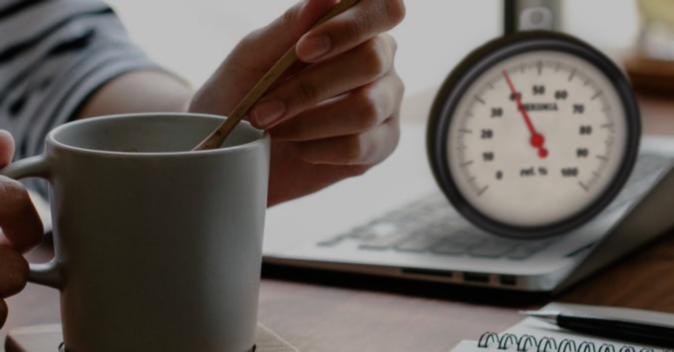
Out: 40 %
